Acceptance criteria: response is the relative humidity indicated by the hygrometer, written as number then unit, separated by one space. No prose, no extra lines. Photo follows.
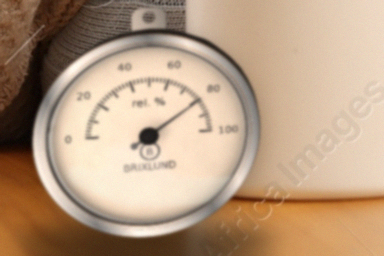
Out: 80 %
